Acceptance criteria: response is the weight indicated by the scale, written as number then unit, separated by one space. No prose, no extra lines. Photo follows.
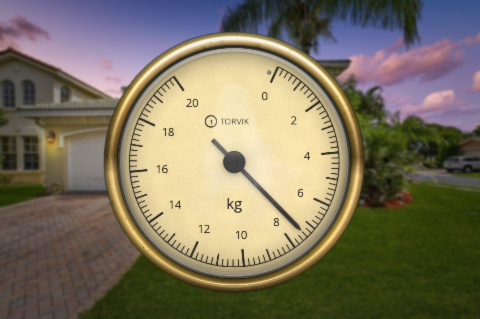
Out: 7.4 kg
